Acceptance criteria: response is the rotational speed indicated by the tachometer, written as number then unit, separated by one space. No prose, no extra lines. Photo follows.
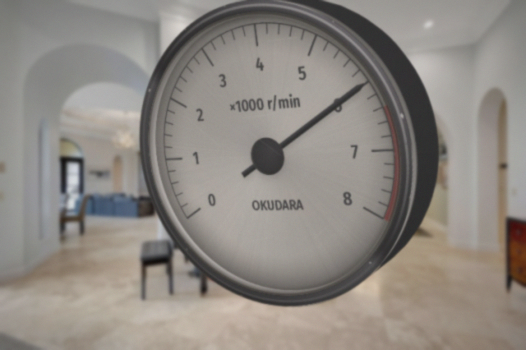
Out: 6000 rpm
